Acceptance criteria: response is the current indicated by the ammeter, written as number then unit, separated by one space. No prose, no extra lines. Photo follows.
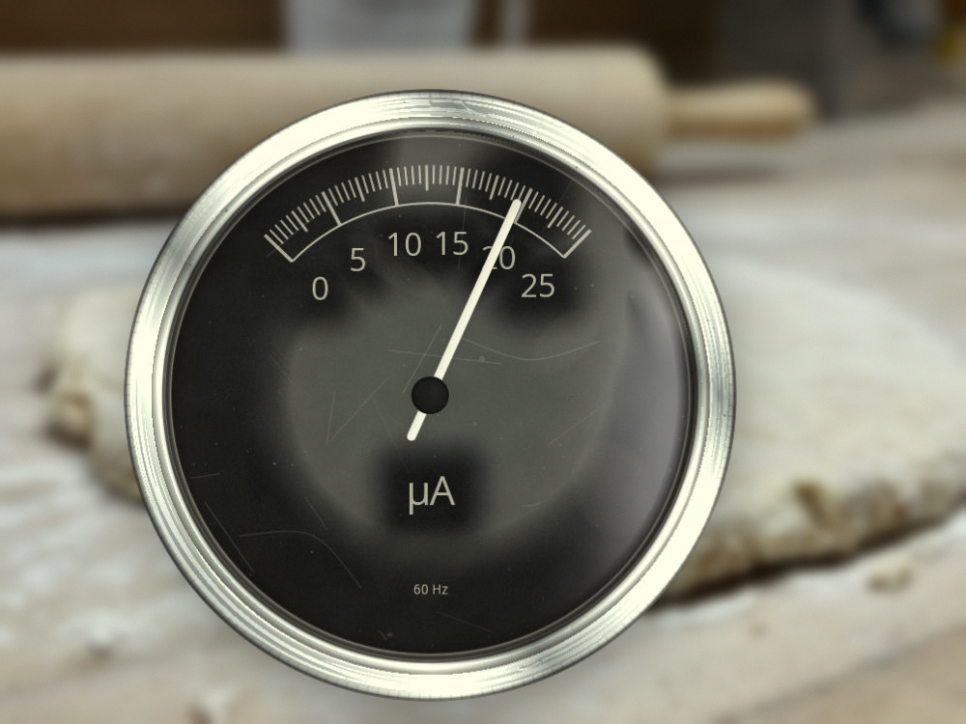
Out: 19.5 µA
